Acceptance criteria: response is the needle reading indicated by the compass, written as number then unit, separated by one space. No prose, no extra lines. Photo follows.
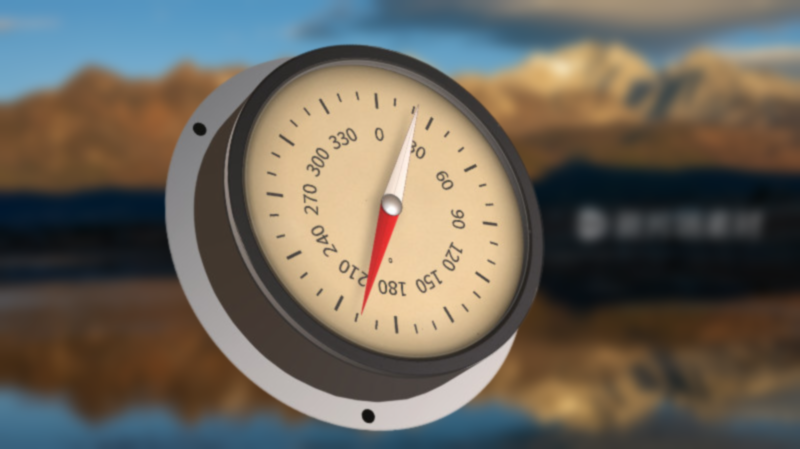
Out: 200 °
